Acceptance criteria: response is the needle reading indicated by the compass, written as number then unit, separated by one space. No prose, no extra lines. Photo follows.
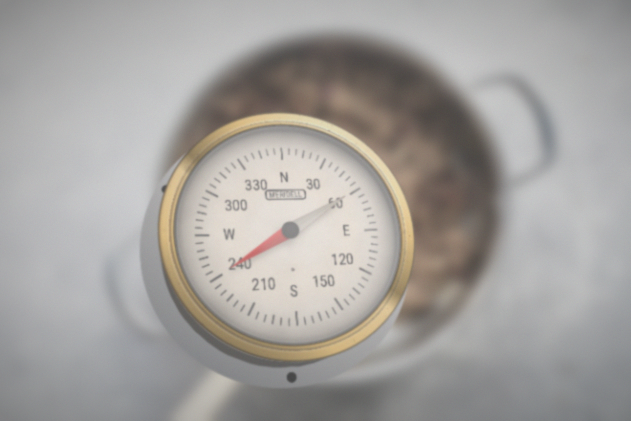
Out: 240 °
